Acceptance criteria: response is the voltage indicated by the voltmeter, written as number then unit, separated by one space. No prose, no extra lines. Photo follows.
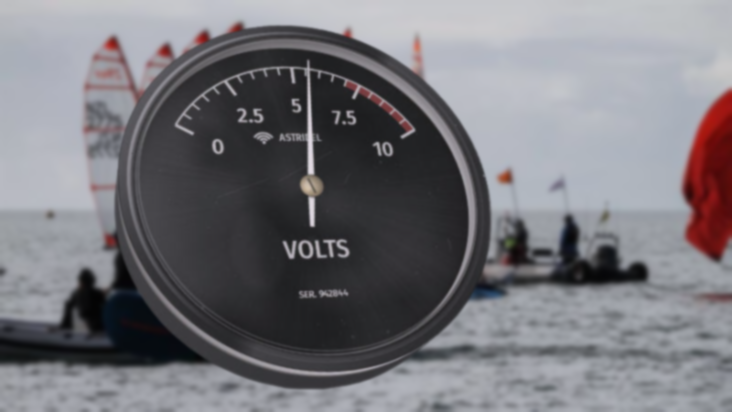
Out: 5.5 V
